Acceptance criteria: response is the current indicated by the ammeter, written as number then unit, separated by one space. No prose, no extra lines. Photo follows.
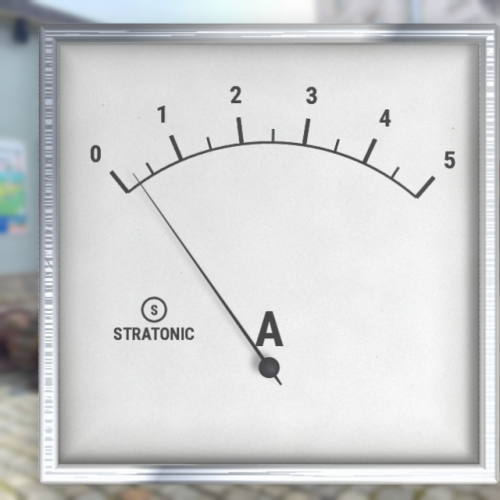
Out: 0.25 A
